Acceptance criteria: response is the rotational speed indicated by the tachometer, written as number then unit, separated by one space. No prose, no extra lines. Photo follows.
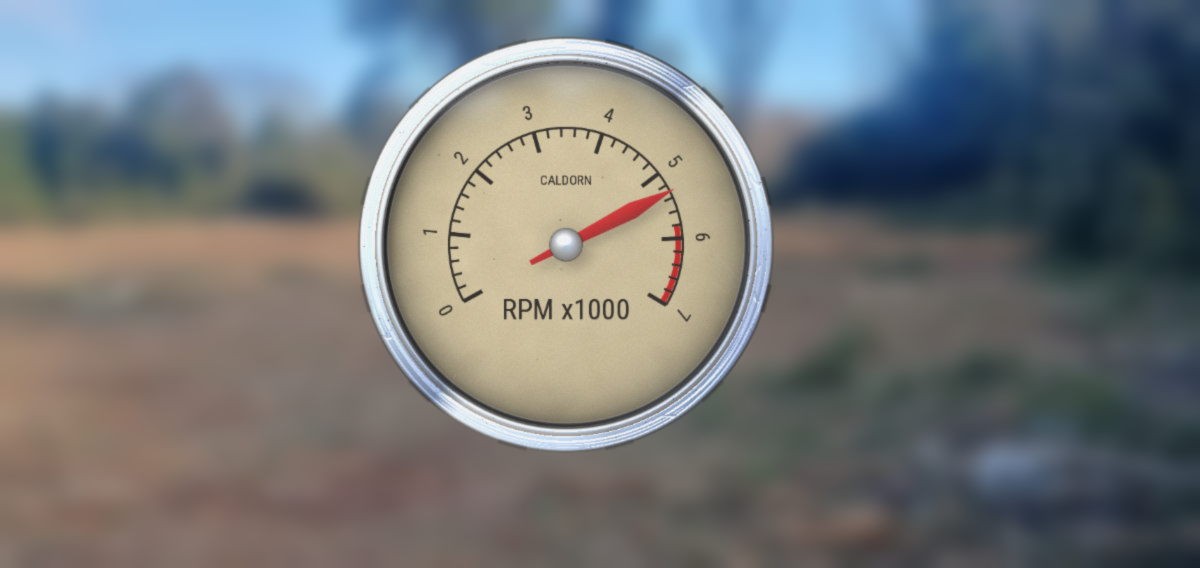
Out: 5300 rpm
